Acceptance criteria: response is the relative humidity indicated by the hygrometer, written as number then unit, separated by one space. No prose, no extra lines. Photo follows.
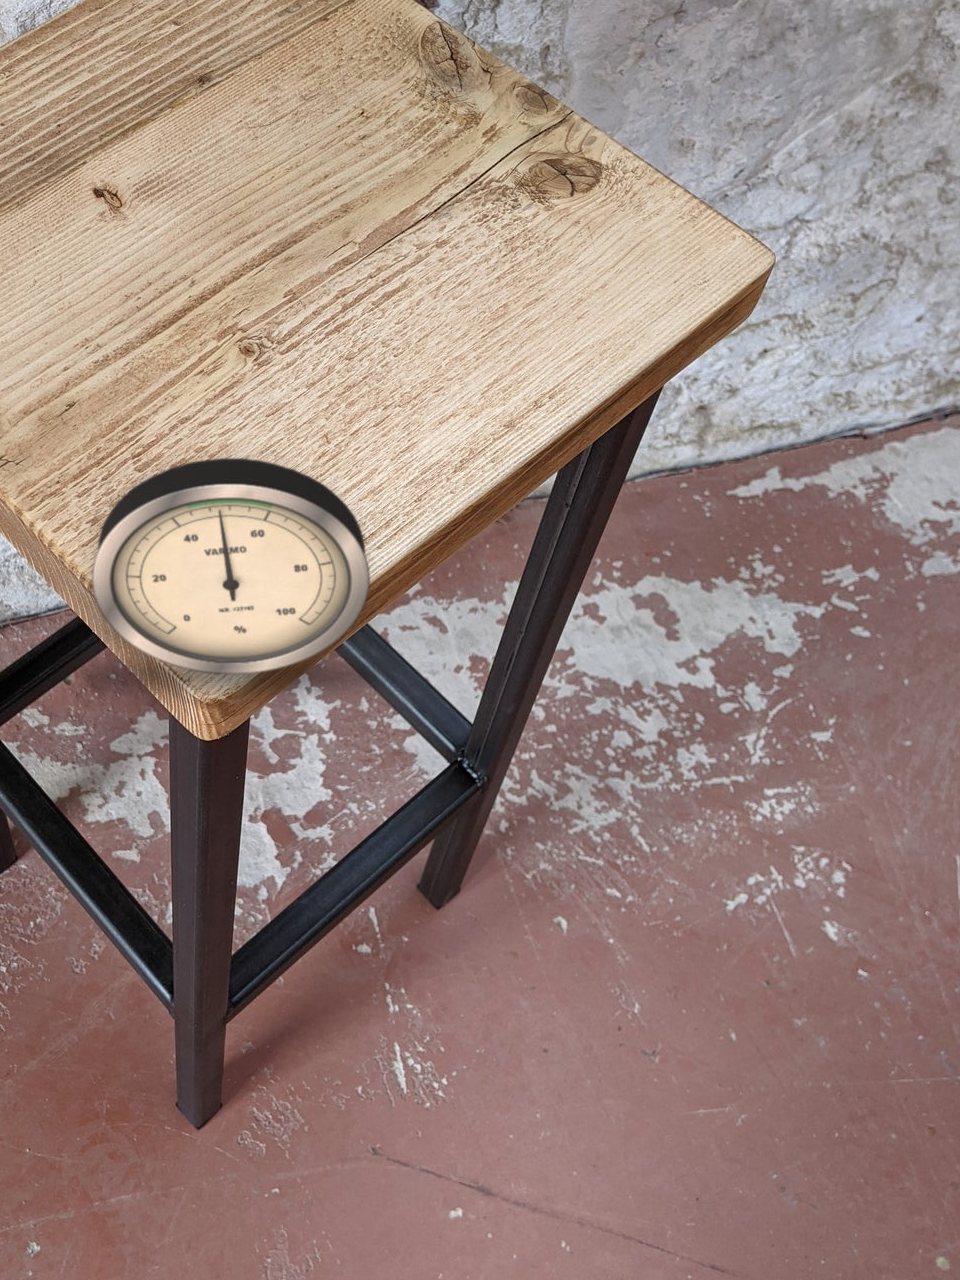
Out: 50 %
